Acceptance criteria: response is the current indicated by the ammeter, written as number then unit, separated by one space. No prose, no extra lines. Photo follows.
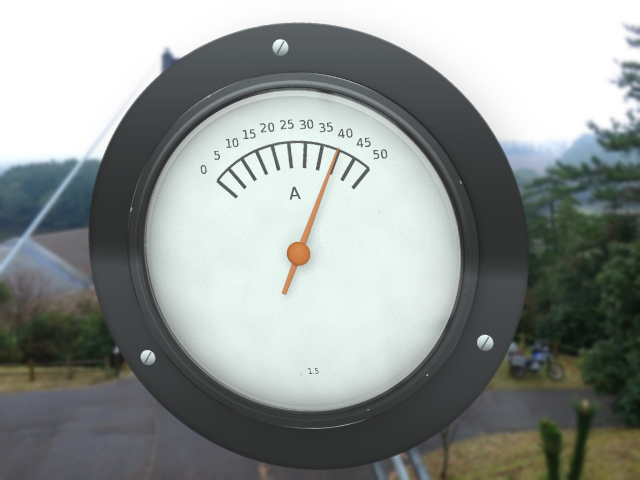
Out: 40 A
